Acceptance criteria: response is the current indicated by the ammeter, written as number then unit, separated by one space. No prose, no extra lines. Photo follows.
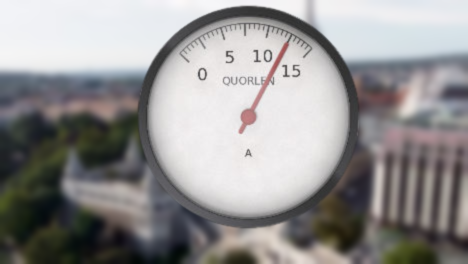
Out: 12.5 A
